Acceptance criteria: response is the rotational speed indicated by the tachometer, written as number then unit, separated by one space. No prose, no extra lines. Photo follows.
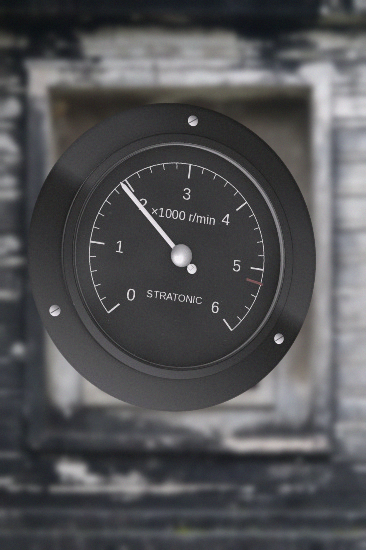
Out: 1900 rpm
